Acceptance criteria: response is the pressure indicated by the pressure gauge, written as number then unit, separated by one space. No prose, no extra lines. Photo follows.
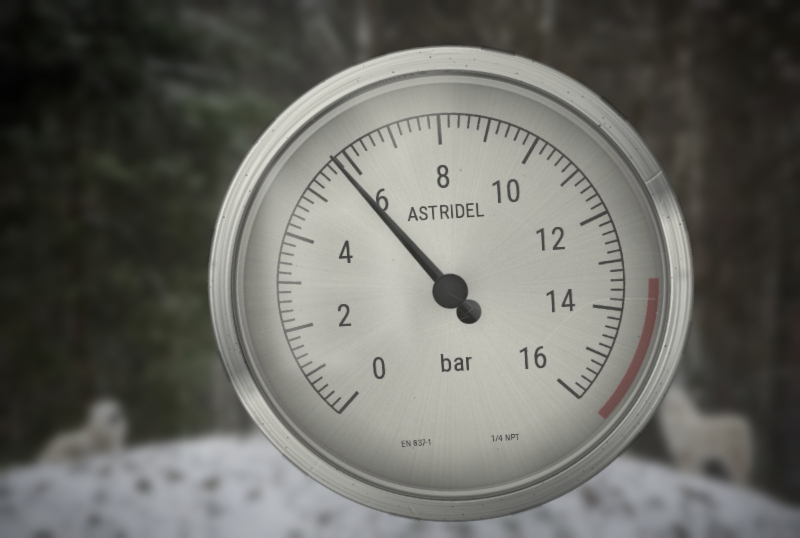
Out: 5.8 bar
